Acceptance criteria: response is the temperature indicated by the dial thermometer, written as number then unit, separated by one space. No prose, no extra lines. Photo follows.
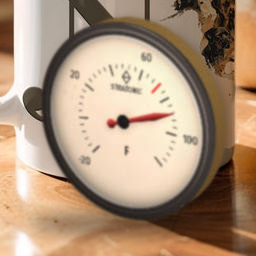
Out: 88 °F
